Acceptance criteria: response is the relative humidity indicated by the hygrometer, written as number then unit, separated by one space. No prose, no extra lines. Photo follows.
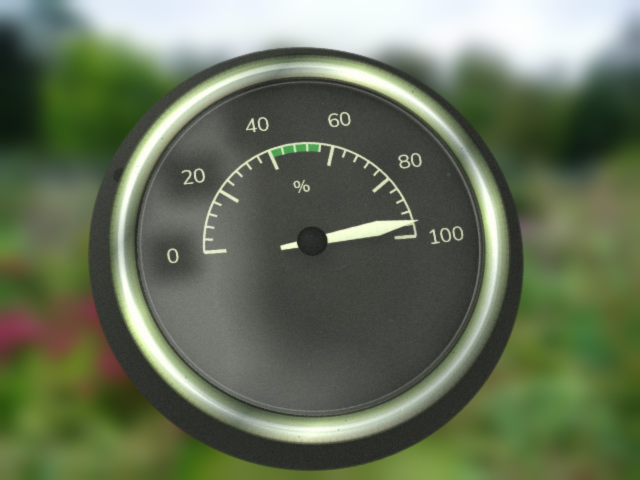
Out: 96 %
